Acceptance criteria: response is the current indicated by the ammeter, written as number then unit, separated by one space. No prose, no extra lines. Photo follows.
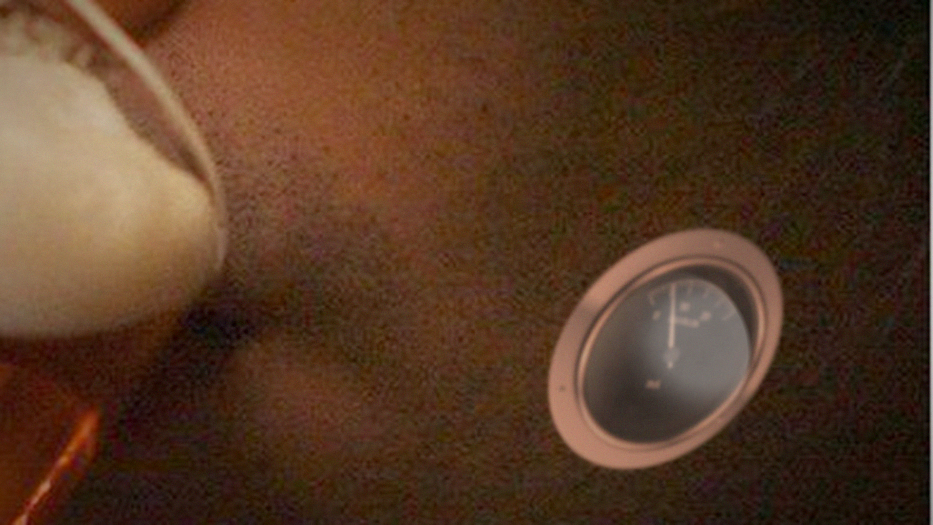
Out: 5 mA
